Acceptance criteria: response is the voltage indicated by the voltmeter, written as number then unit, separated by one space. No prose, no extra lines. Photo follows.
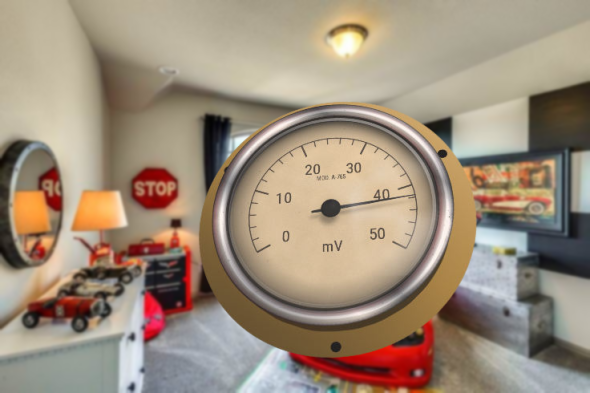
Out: 42 mV
